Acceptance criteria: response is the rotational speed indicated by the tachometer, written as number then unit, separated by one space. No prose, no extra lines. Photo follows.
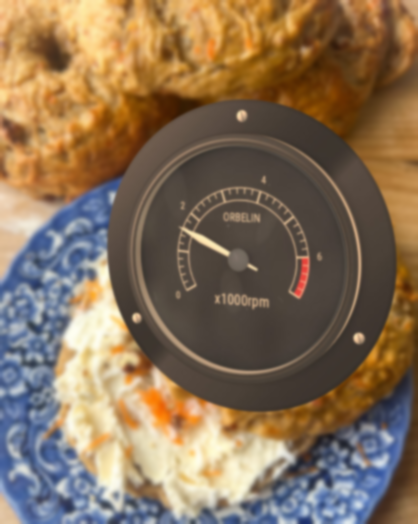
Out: 1600 rpm
